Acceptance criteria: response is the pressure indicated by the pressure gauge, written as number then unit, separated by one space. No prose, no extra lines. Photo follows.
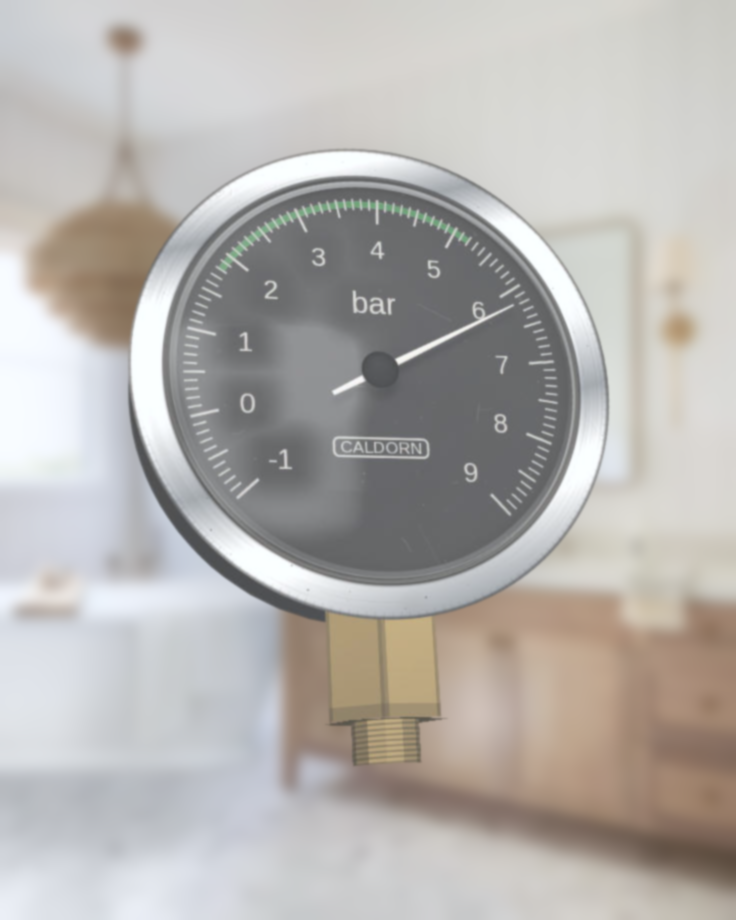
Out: 6.2 bar
